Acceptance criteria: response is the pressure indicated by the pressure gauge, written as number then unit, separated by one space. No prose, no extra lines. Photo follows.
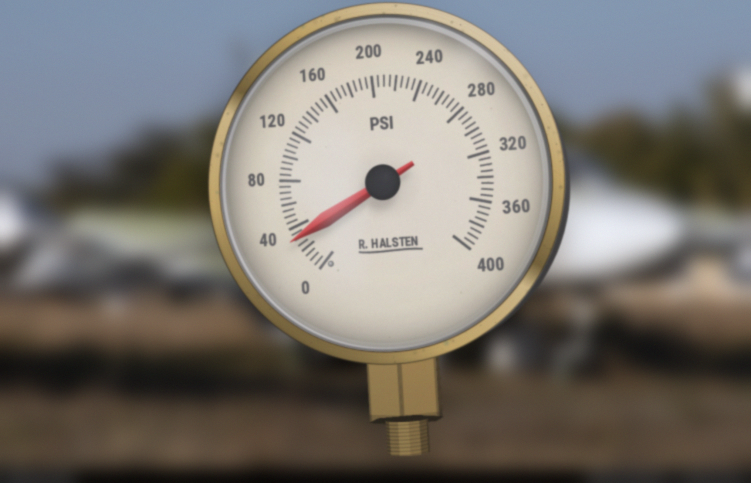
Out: 30 psi
